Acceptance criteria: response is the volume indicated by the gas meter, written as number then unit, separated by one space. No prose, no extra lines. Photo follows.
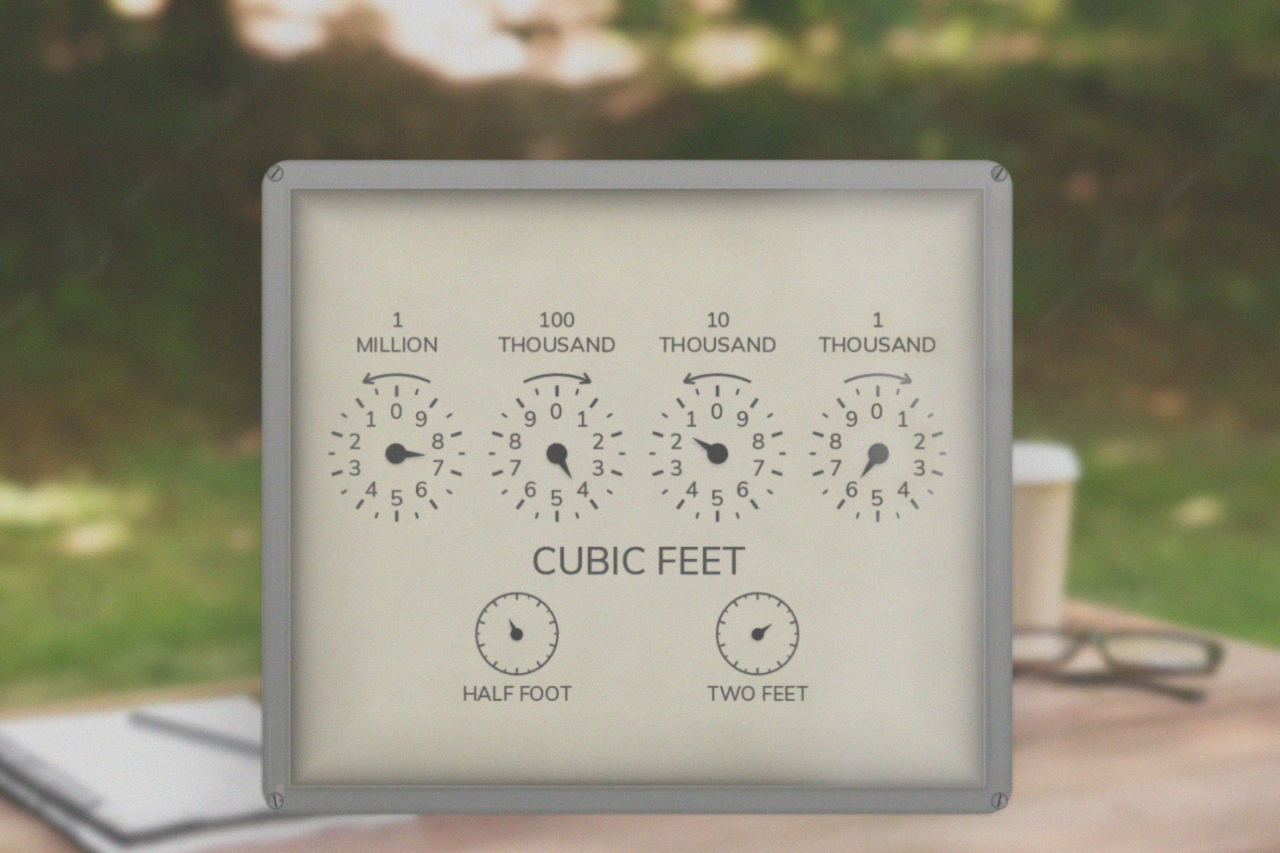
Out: 741600 ft³
